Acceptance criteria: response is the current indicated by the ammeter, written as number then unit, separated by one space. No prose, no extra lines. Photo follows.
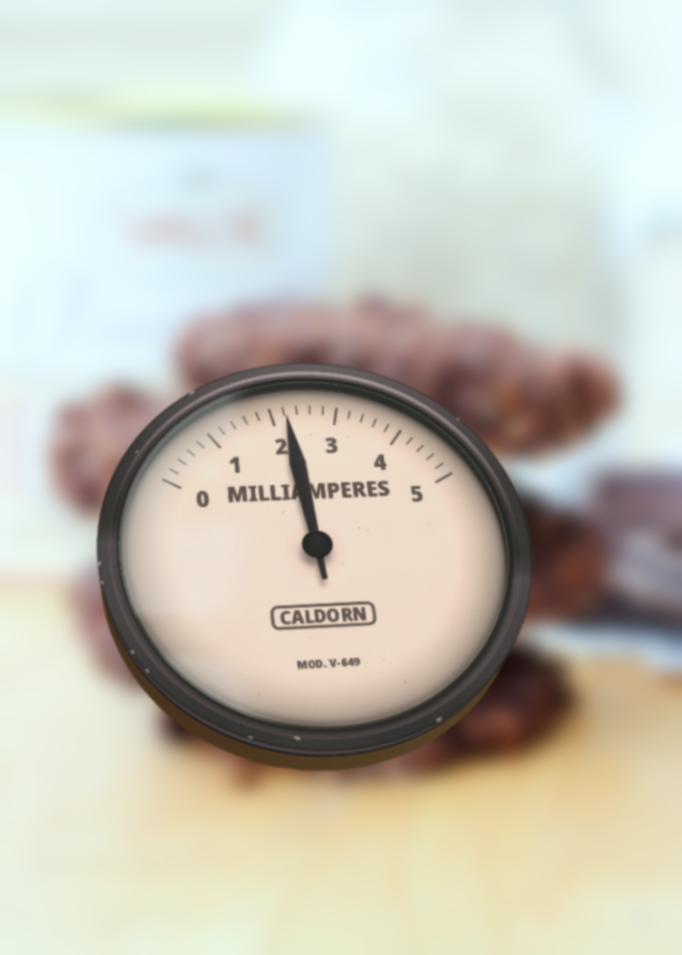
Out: 2.2 mA
